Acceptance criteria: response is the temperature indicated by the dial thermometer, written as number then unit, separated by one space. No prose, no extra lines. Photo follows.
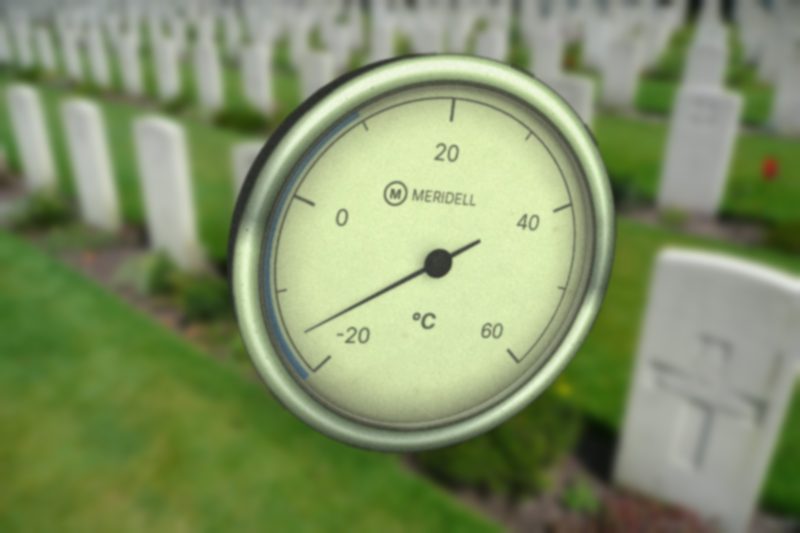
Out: -15 °C
